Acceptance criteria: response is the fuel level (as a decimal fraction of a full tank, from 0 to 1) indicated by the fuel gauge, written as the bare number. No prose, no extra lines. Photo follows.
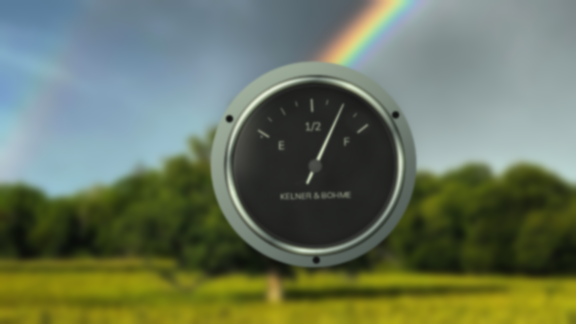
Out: 0.75
